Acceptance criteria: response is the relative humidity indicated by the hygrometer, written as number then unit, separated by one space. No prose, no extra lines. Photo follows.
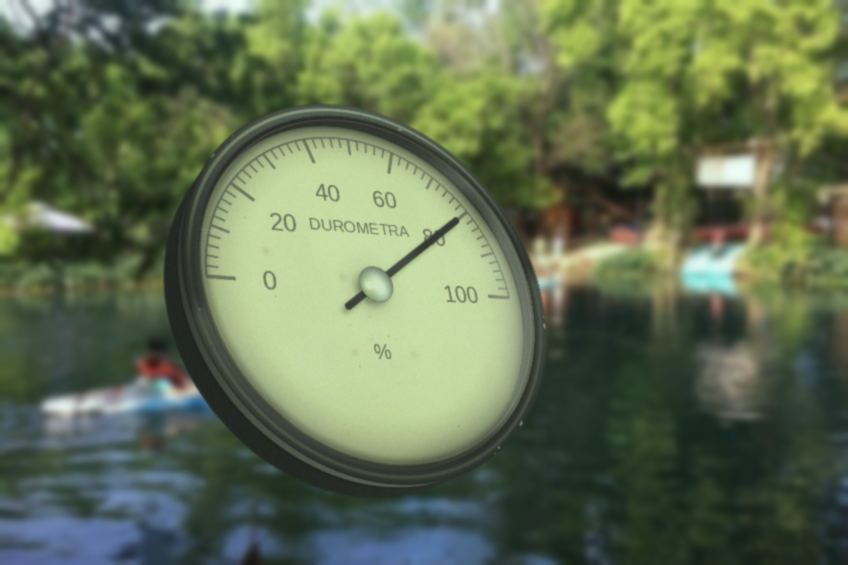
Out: 80 %
